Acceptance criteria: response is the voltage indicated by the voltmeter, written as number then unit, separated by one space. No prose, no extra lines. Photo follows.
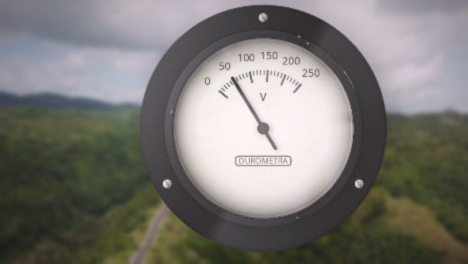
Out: 50 V
